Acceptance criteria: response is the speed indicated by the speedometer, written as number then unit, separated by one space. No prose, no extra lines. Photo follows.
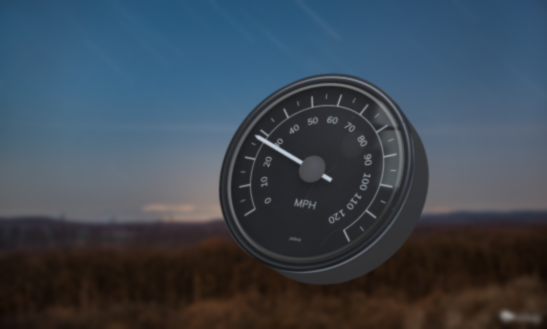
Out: 27.5 mph
